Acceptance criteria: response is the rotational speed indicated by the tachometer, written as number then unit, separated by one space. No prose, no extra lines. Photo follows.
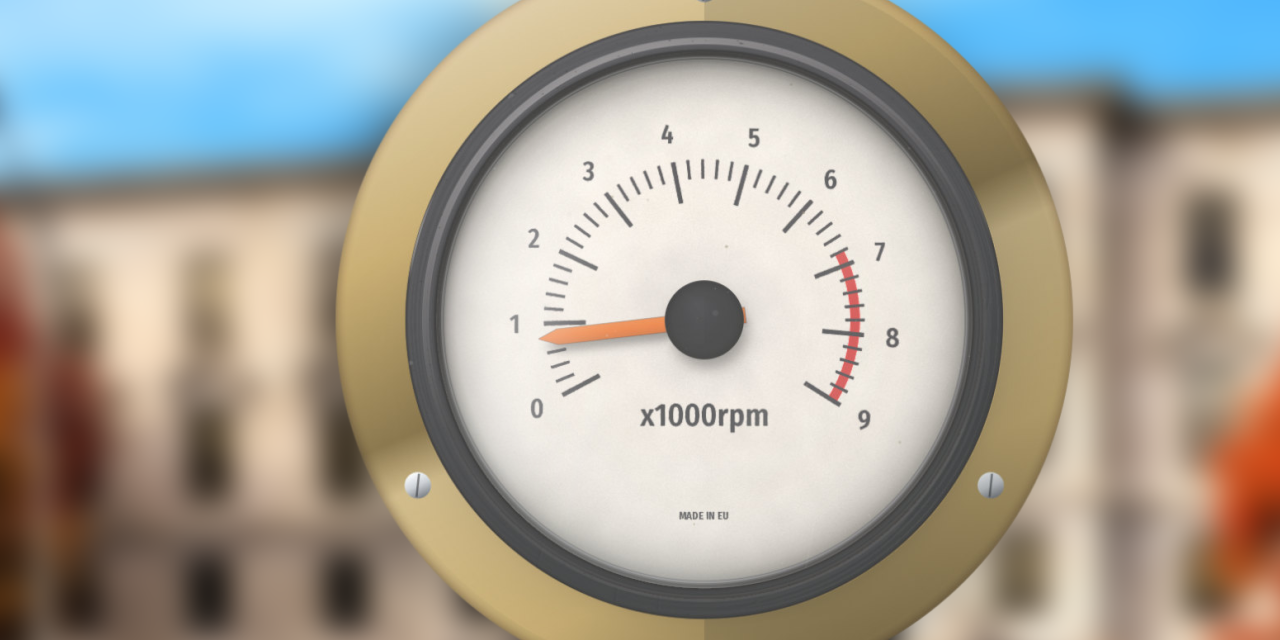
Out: 800 rpm
